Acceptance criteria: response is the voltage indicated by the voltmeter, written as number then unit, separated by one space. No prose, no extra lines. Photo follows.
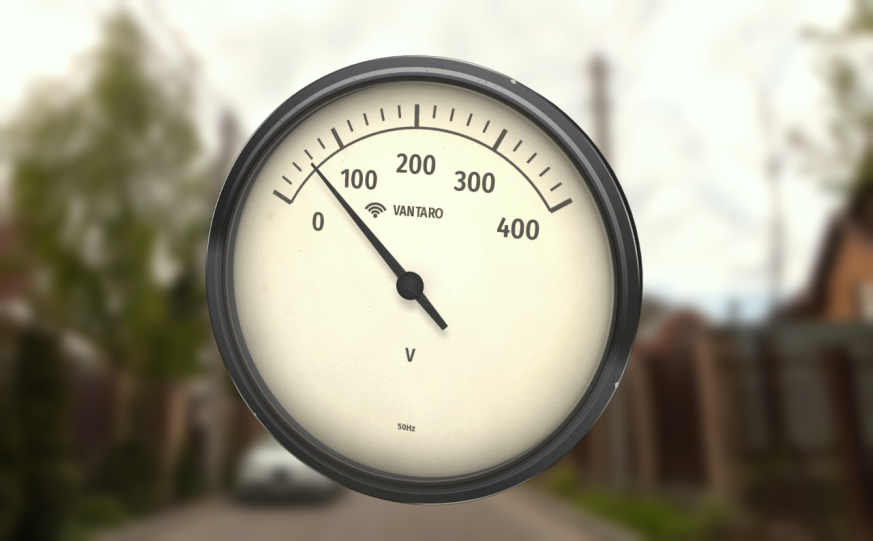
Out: 60 V
